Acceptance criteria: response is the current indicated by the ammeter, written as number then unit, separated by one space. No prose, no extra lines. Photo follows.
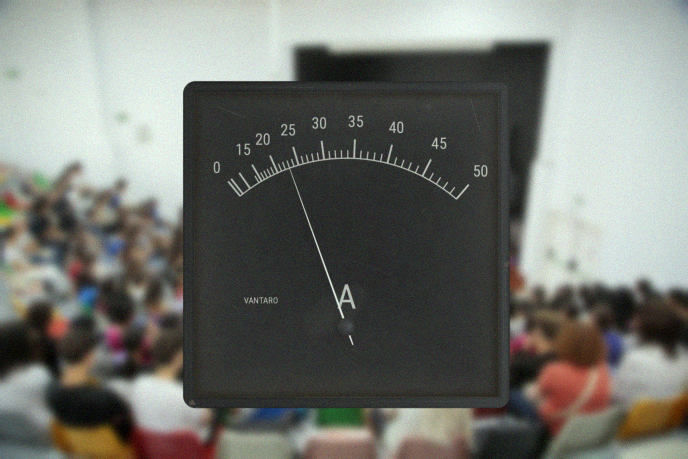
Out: 23 A
